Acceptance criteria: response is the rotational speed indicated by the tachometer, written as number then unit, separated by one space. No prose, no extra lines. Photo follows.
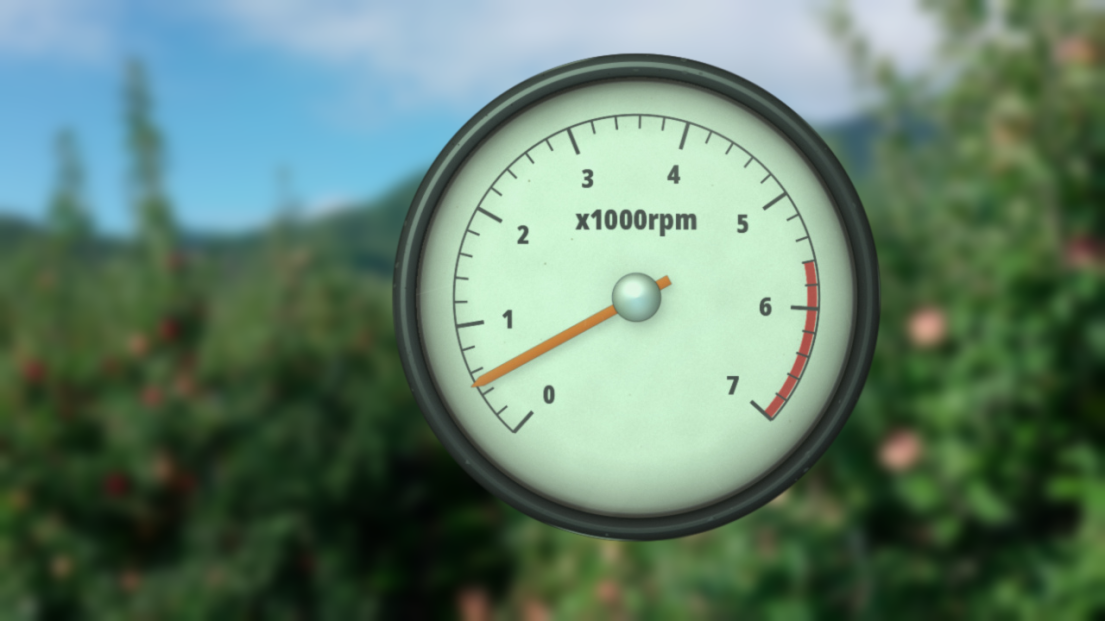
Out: 500 rpm
